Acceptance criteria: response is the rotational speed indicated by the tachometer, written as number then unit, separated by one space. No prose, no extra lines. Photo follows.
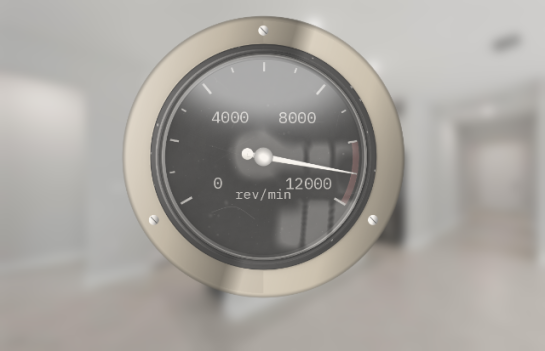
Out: 11000 rpm
